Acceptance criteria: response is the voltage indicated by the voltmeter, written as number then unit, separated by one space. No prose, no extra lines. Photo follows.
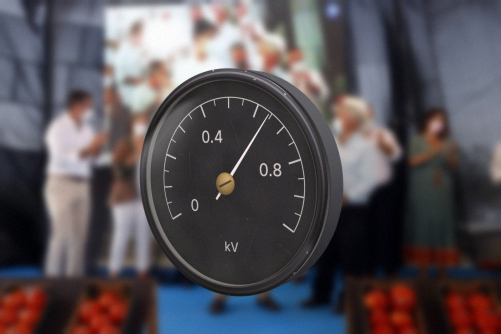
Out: 0.65 kV
